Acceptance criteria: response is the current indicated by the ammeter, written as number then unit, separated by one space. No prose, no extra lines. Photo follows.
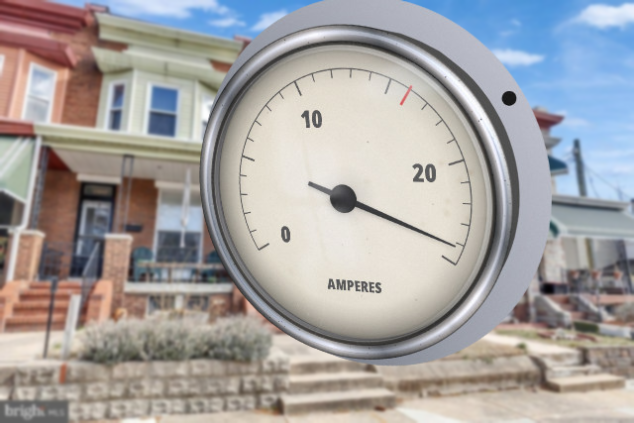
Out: 24 A
